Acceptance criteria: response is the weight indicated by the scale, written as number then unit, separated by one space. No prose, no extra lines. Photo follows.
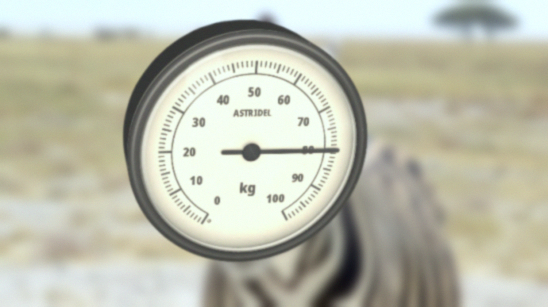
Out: 80 kg
